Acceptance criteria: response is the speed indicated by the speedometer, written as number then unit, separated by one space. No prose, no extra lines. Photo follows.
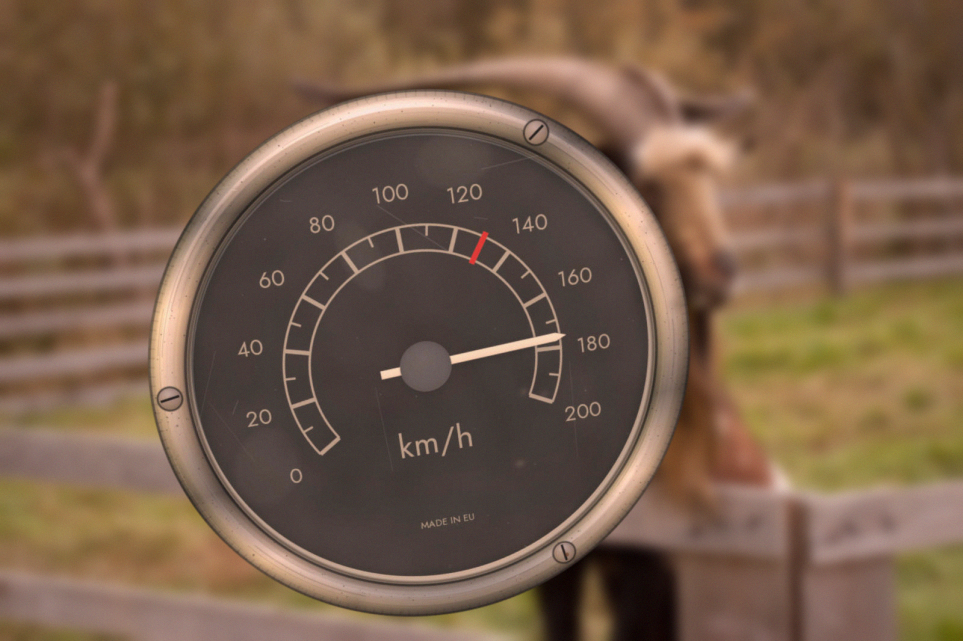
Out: 175 km/h
